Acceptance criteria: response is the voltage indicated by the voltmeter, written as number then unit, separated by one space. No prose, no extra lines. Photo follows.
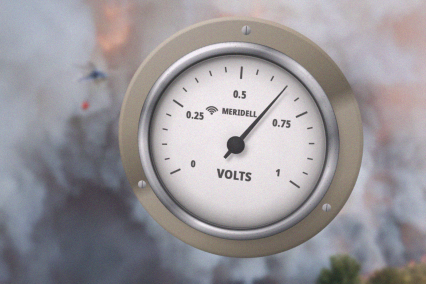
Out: 0.65 V
